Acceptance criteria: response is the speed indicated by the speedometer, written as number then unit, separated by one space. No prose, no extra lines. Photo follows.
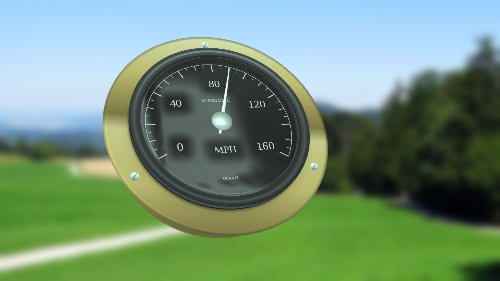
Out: 90 mph
